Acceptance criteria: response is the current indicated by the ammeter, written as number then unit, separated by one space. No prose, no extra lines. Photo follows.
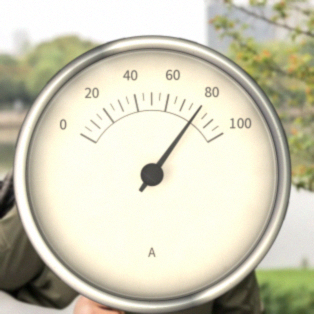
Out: 80 A
